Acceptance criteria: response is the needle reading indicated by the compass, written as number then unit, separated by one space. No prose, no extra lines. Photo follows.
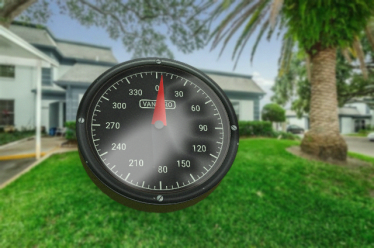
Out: 5 °
